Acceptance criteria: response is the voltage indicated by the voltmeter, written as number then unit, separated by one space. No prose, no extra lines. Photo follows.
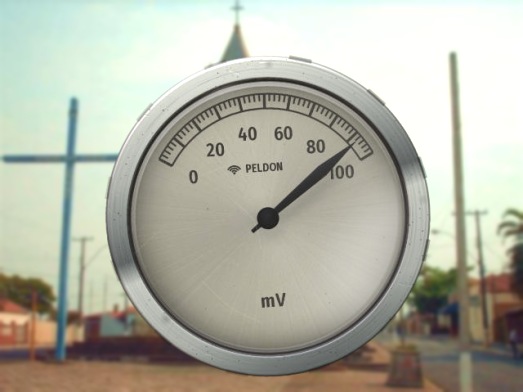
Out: 92 mV
